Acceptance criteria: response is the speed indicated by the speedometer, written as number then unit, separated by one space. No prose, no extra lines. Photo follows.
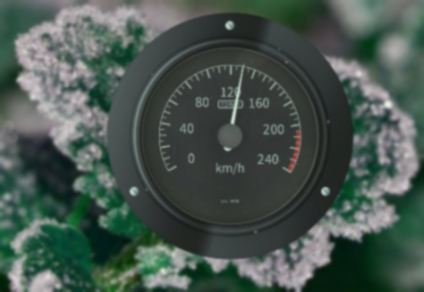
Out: 130 km/h
